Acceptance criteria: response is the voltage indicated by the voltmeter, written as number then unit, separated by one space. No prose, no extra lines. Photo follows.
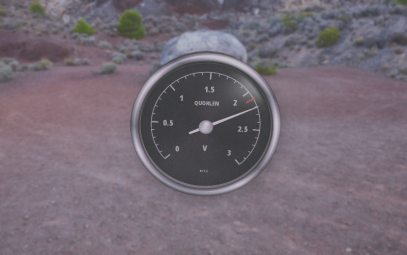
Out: 2.2 V
